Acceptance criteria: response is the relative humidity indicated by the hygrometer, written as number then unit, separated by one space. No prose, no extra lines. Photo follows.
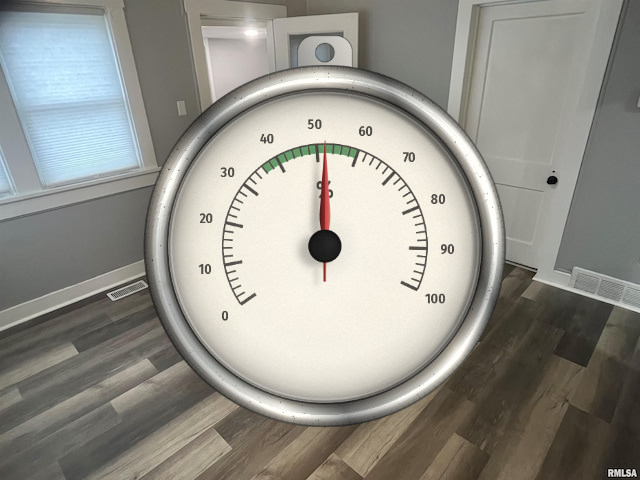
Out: 52 %
